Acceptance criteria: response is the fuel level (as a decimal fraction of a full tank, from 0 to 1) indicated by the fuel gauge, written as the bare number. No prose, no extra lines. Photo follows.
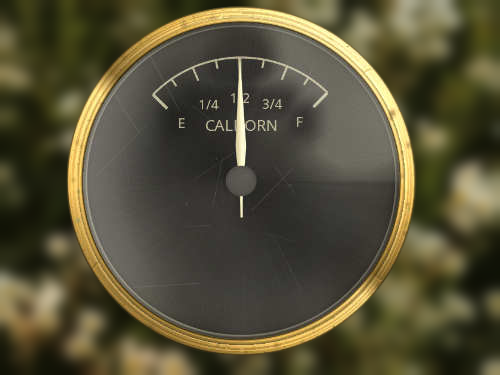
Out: 0.5
